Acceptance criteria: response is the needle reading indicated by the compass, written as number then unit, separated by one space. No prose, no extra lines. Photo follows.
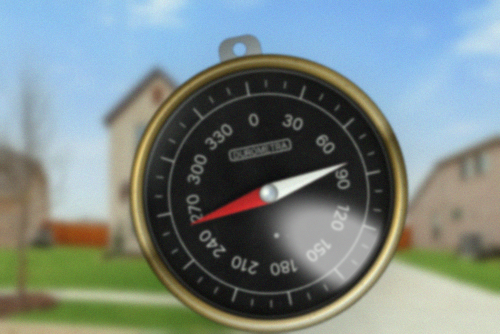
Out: 260 °
